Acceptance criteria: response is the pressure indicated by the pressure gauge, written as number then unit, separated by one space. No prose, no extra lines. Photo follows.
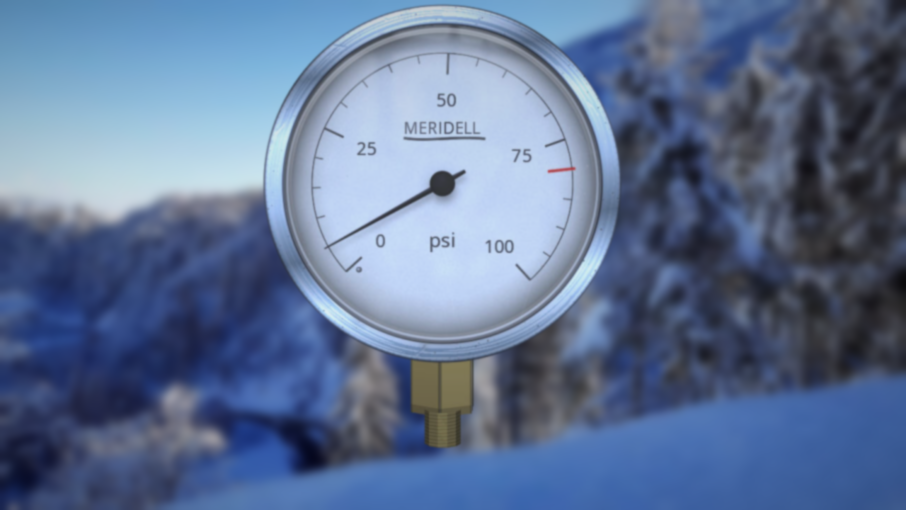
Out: 5 psi
